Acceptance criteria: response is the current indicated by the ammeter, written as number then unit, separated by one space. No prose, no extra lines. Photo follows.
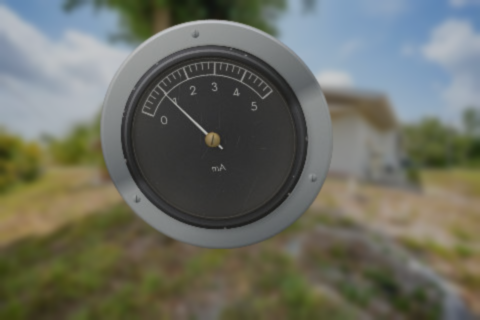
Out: 1 mA
